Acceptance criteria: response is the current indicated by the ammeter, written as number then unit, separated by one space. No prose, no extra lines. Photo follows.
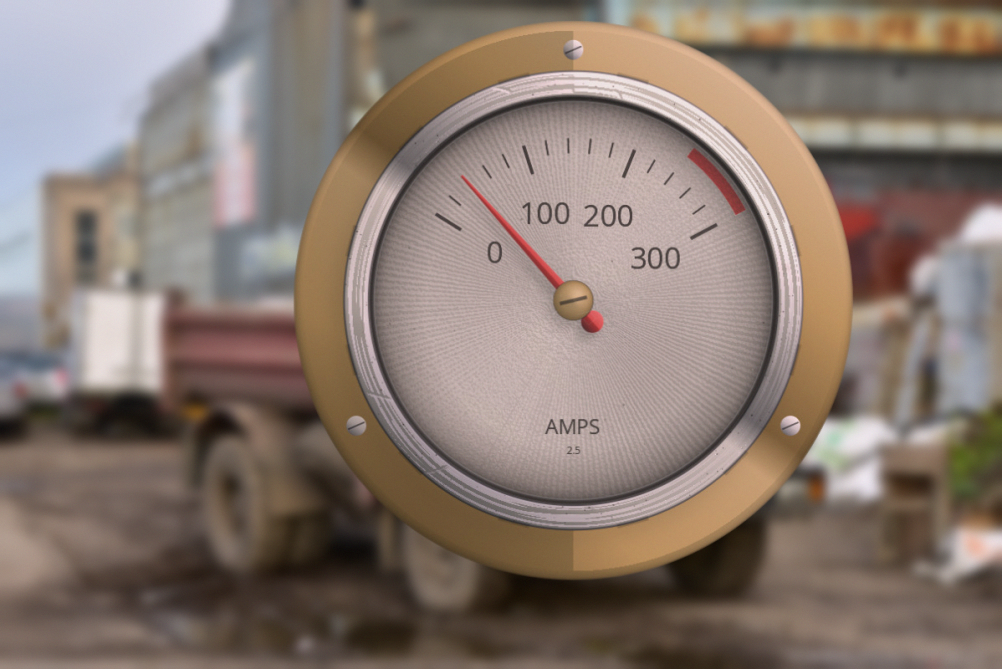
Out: 40 A
